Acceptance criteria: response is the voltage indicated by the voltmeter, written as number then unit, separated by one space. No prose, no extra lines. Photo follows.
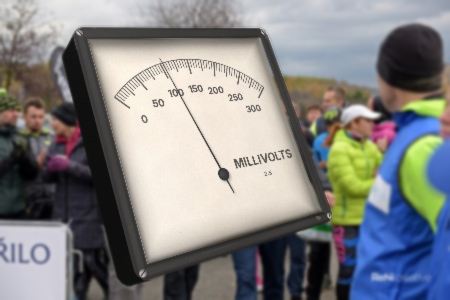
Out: 100 mV
